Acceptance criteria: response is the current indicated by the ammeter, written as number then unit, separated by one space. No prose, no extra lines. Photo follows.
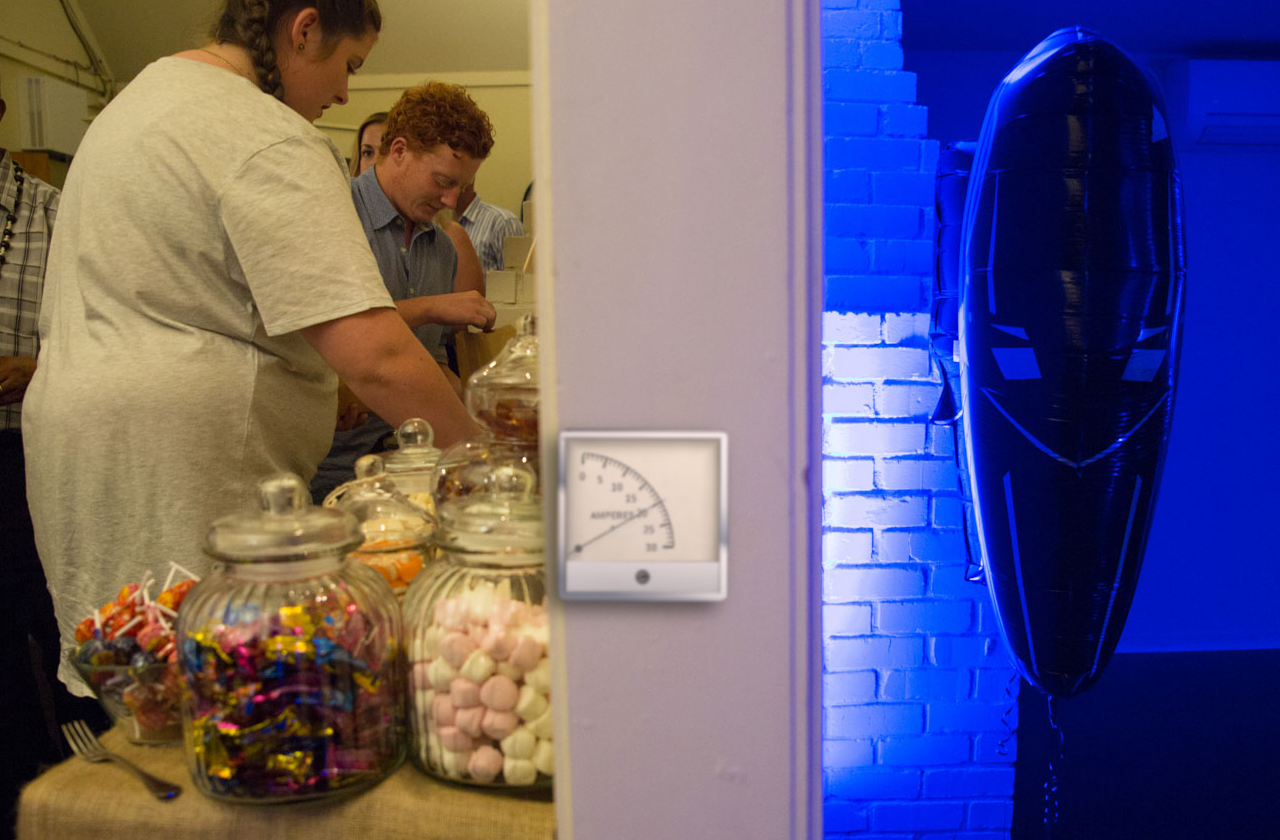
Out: 20 A
